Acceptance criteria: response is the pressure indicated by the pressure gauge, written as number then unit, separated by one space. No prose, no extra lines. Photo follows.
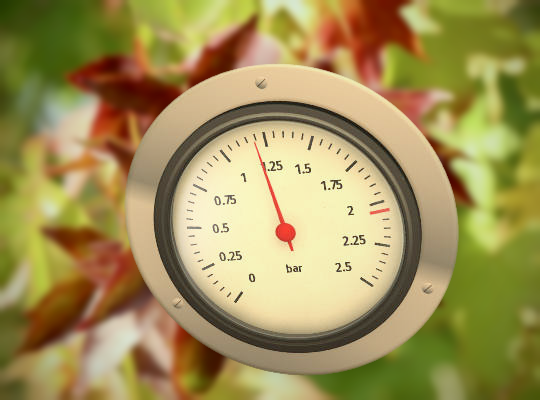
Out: 1.2 bar
